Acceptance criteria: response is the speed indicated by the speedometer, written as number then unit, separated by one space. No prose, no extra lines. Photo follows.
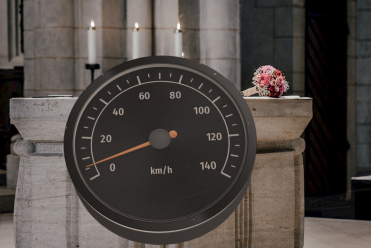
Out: 5 km/h
